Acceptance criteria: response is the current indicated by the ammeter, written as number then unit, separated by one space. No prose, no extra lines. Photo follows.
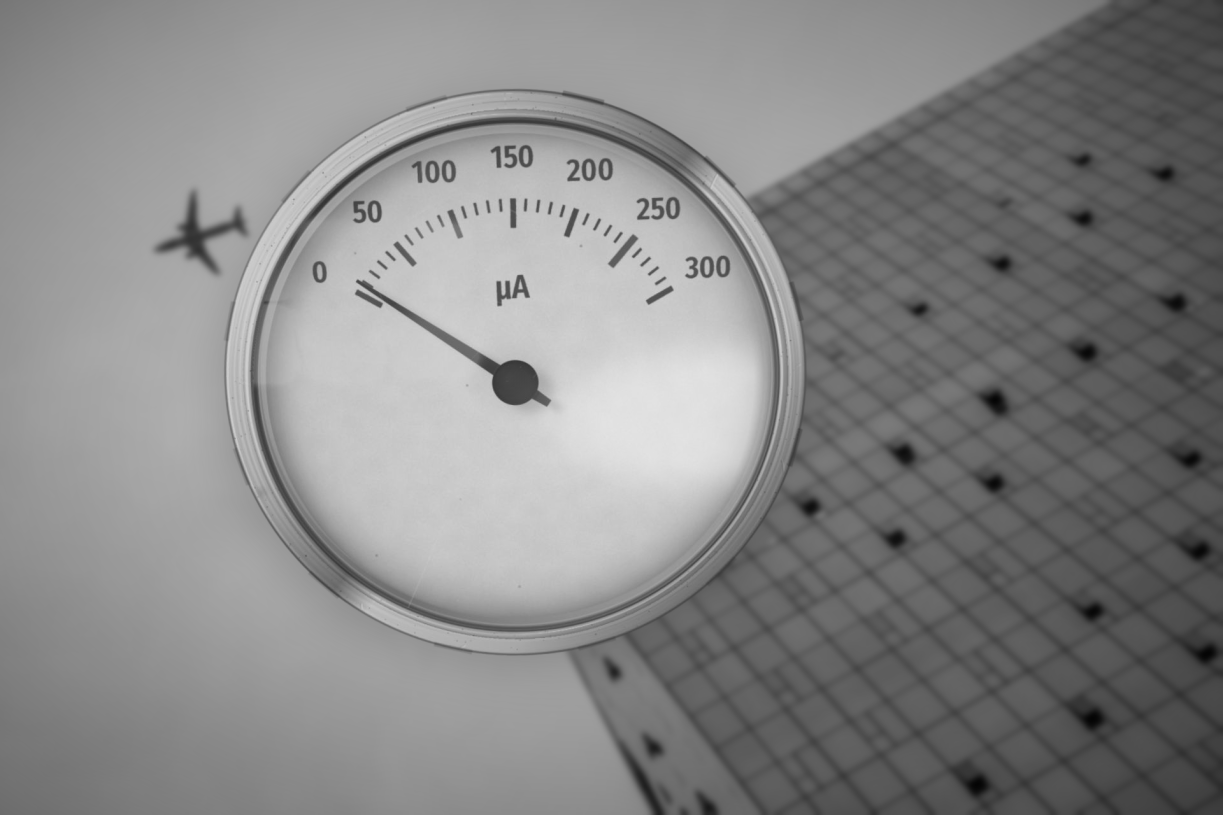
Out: 10 µA
